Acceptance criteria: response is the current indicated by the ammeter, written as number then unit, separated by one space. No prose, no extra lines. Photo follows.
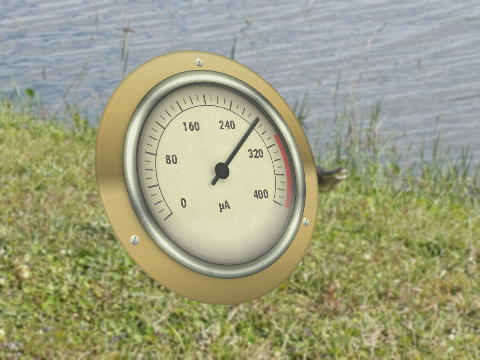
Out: 280 µA
